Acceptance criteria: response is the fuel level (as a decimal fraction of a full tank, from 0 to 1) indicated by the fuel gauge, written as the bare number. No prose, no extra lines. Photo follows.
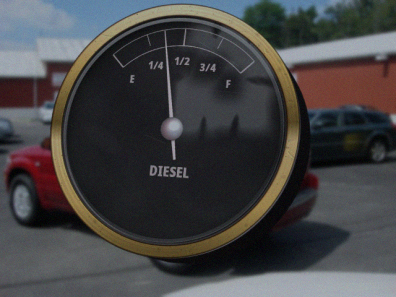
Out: 0.375
